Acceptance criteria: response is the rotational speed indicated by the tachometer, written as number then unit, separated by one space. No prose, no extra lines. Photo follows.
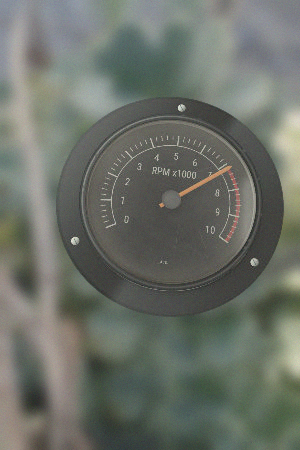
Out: 7200 rpm
